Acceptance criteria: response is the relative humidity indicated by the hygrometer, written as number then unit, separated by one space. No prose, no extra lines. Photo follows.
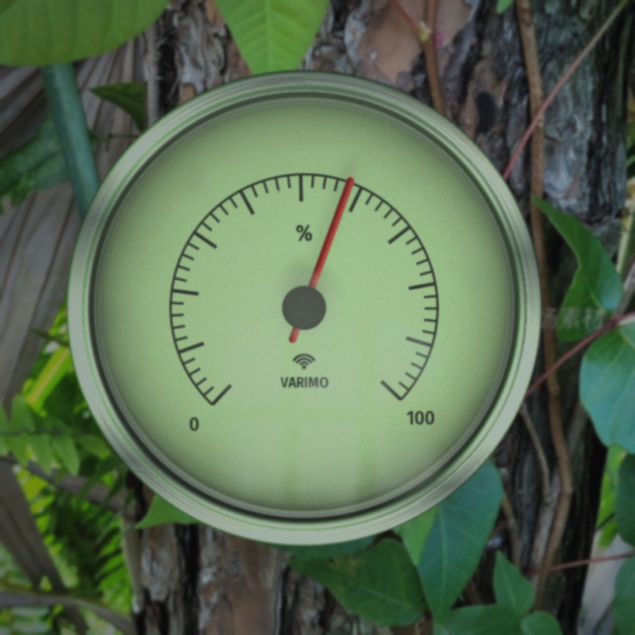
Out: 58 %
